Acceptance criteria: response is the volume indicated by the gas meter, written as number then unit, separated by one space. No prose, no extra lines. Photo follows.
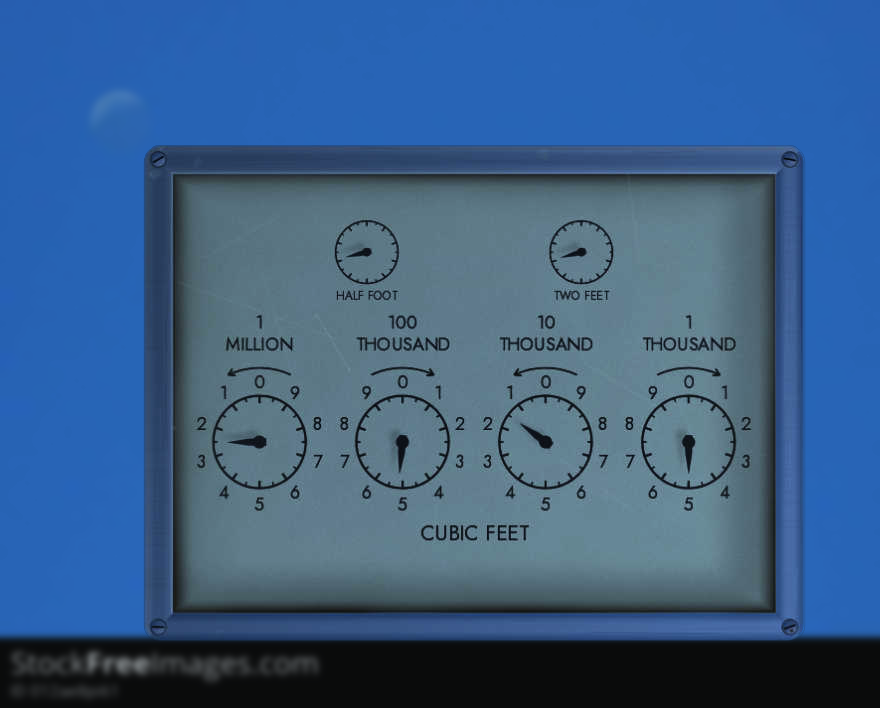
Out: 251500 ft³
